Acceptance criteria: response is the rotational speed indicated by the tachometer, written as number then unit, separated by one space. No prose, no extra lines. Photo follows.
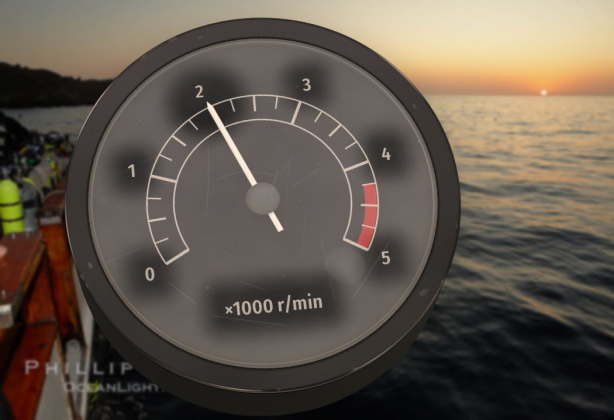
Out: 2000 rpm
